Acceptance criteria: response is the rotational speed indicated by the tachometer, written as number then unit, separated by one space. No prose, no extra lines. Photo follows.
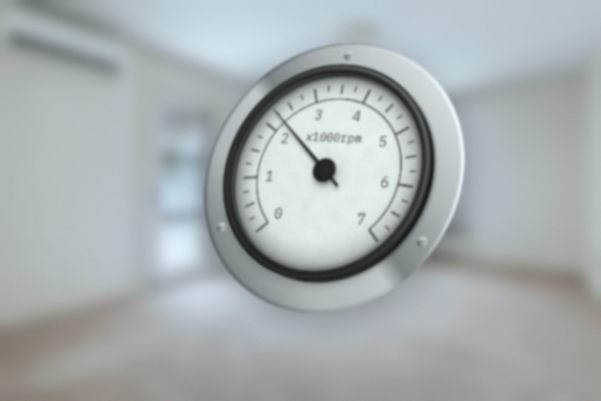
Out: 2250 rpm
